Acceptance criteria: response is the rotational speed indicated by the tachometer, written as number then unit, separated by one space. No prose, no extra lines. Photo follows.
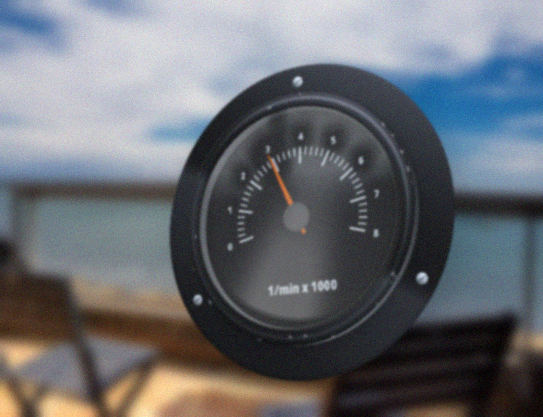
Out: 3000 rpm
